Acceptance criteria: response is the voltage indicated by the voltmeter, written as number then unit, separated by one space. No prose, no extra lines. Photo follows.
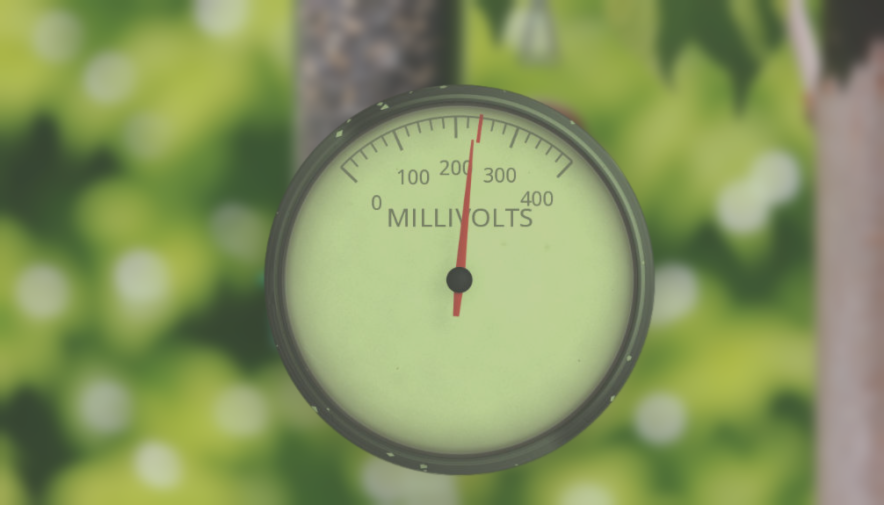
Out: 230 mV
